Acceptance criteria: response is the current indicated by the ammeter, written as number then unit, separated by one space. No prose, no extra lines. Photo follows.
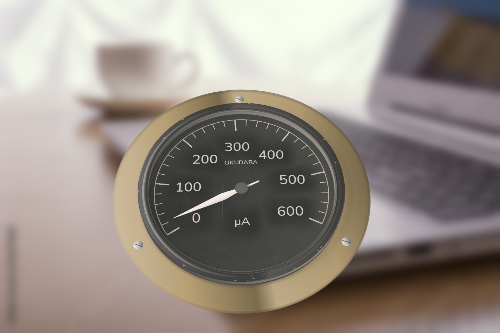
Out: 20 µA
